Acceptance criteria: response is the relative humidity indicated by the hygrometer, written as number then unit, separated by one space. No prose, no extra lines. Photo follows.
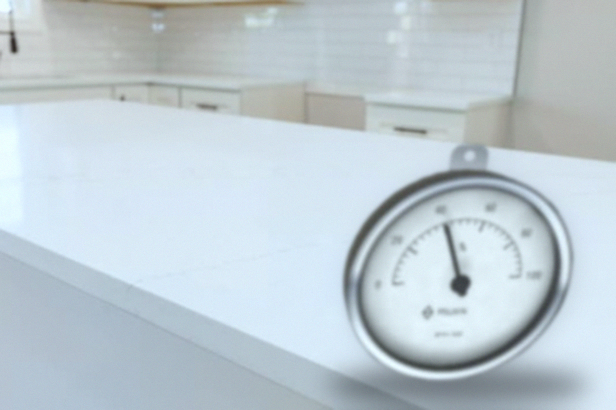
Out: 40 %
